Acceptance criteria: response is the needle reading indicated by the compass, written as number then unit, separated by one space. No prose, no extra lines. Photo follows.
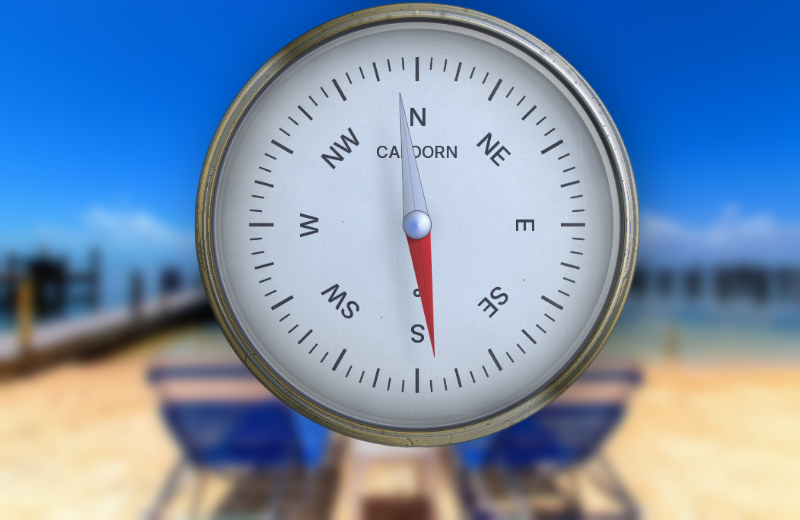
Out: 172.5 °
